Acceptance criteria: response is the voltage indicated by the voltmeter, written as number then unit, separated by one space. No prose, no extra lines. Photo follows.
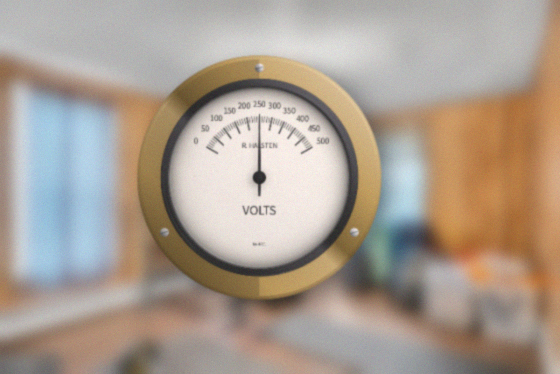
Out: 250 V
